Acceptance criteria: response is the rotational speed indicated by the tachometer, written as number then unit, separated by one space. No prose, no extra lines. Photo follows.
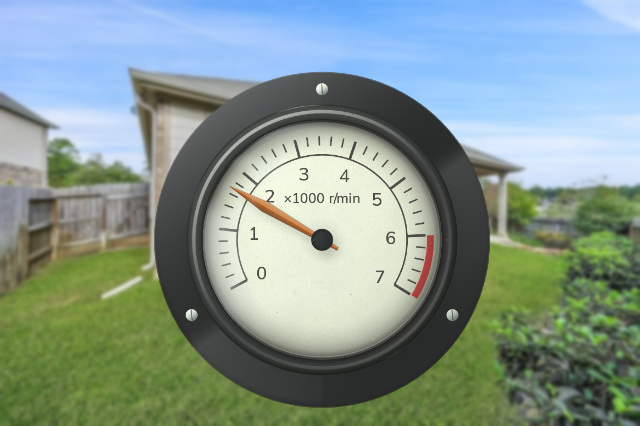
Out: 1700 rpm
